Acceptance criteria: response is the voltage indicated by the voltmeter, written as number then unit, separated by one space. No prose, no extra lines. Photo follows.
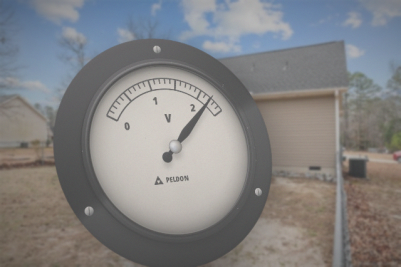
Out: 2.2 V
